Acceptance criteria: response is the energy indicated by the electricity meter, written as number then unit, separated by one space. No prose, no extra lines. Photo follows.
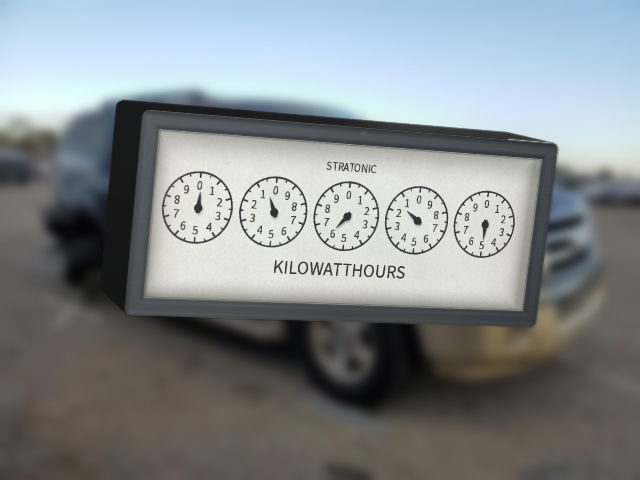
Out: 615 kWh
